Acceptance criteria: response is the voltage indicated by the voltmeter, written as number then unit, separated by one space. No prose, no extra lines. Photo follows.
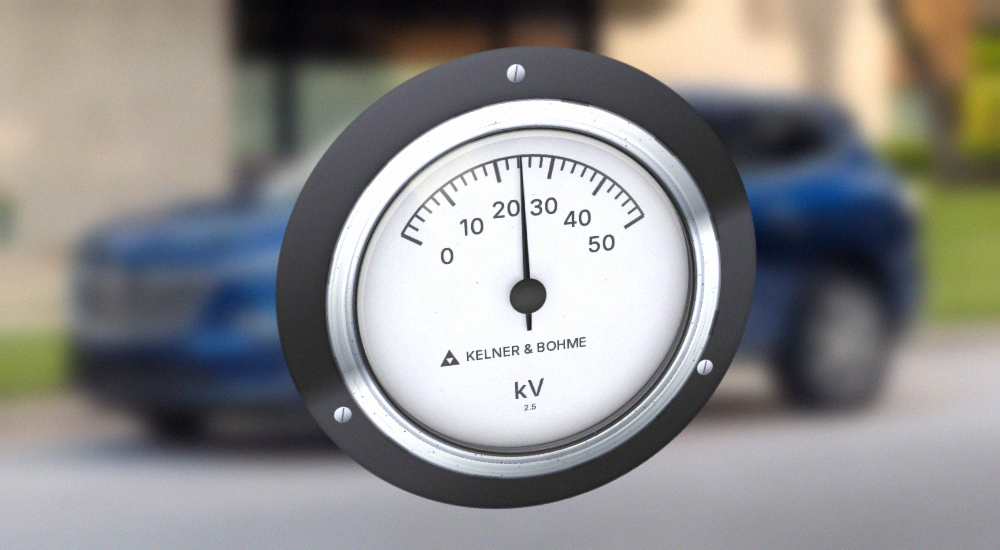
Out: 24 kV
